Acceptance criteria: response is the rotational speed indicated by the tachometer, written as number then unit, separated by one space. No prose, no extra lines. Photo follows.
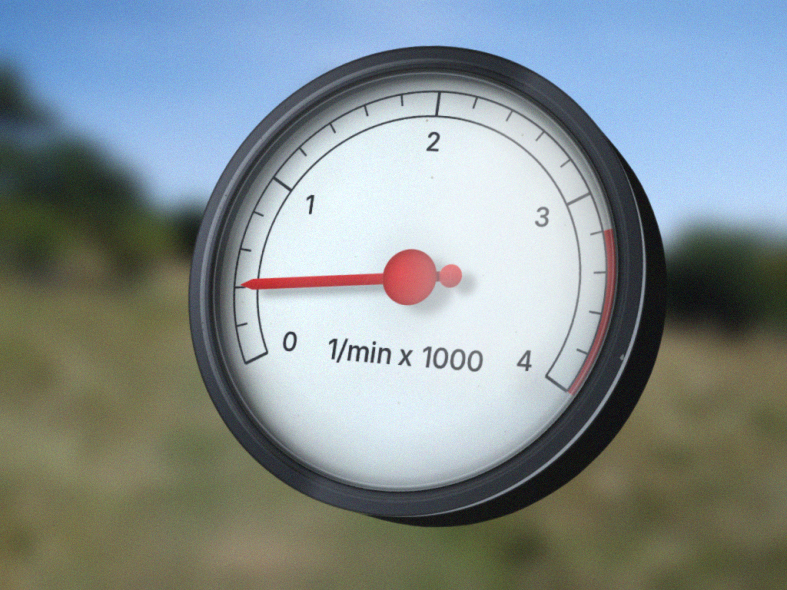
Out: 400 rpm
